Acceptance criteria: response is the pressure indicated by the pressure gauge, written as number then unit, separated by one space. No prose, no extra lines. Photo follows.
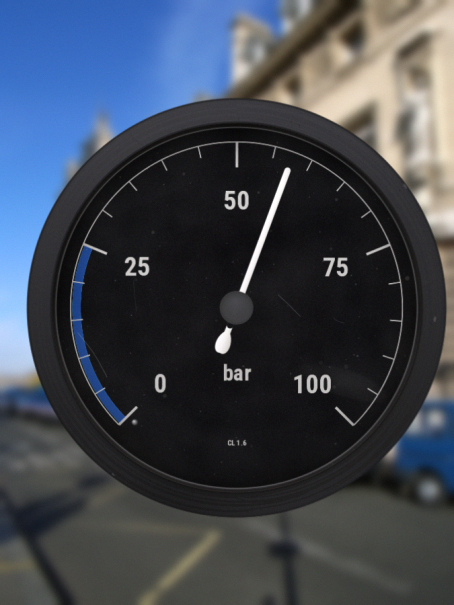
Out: 57.5 bar
